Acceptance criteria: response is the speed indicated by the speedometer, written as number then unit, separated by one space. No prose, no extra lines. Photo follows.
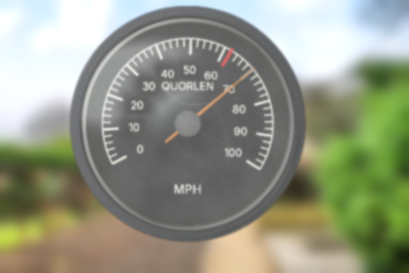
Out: 70 mph
